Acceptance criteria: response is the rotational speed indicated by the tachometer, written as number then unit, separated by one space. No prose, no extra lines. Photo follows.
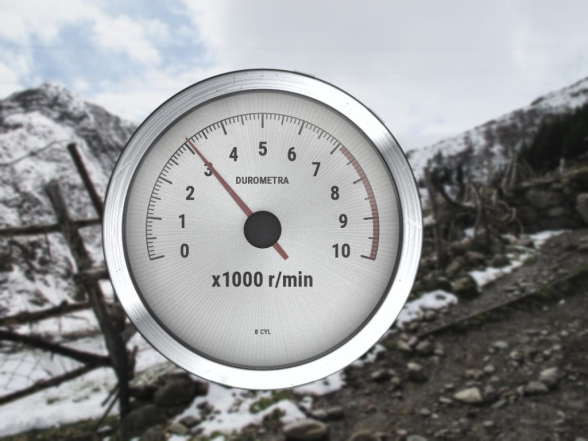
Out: 3100 rpm
